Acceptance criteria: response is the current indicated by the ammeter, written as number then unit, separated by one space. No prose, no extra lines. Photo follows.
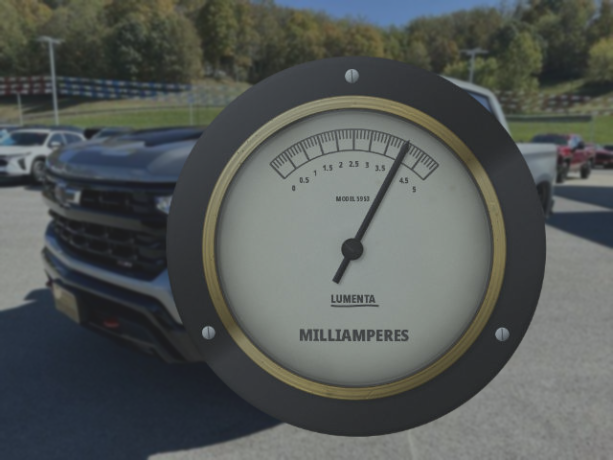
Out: 4 mA
